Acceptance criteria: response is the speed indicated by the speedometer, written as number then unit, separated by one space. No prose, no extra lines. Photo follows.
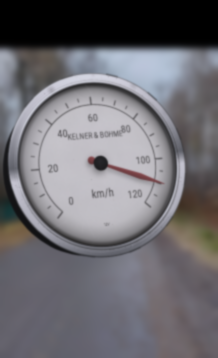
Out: 110 km/h
